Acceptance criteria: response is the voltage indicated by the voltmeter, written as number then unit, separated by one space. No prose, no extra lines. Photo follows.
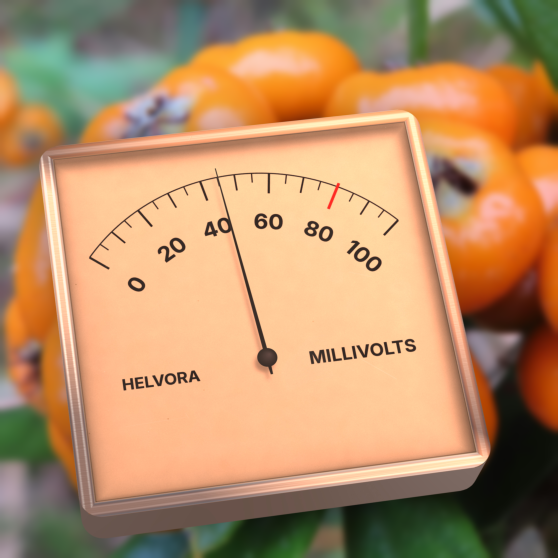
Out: 45 mV
